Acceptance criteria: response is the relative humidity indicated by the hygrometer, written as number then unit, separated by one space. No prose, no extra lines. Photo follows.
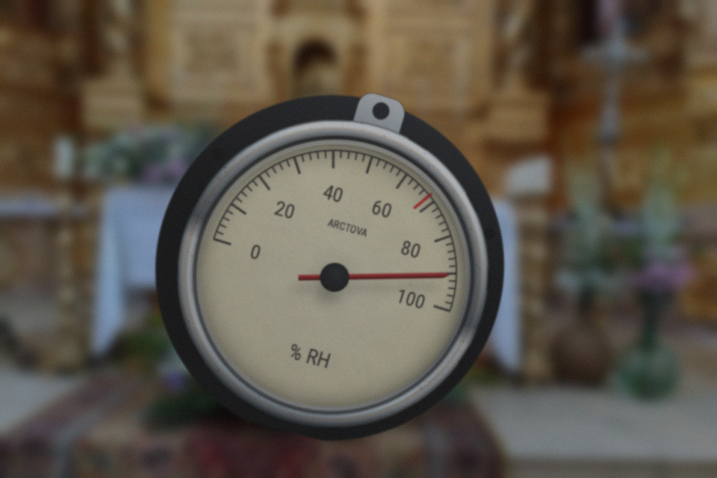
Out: 90 %
